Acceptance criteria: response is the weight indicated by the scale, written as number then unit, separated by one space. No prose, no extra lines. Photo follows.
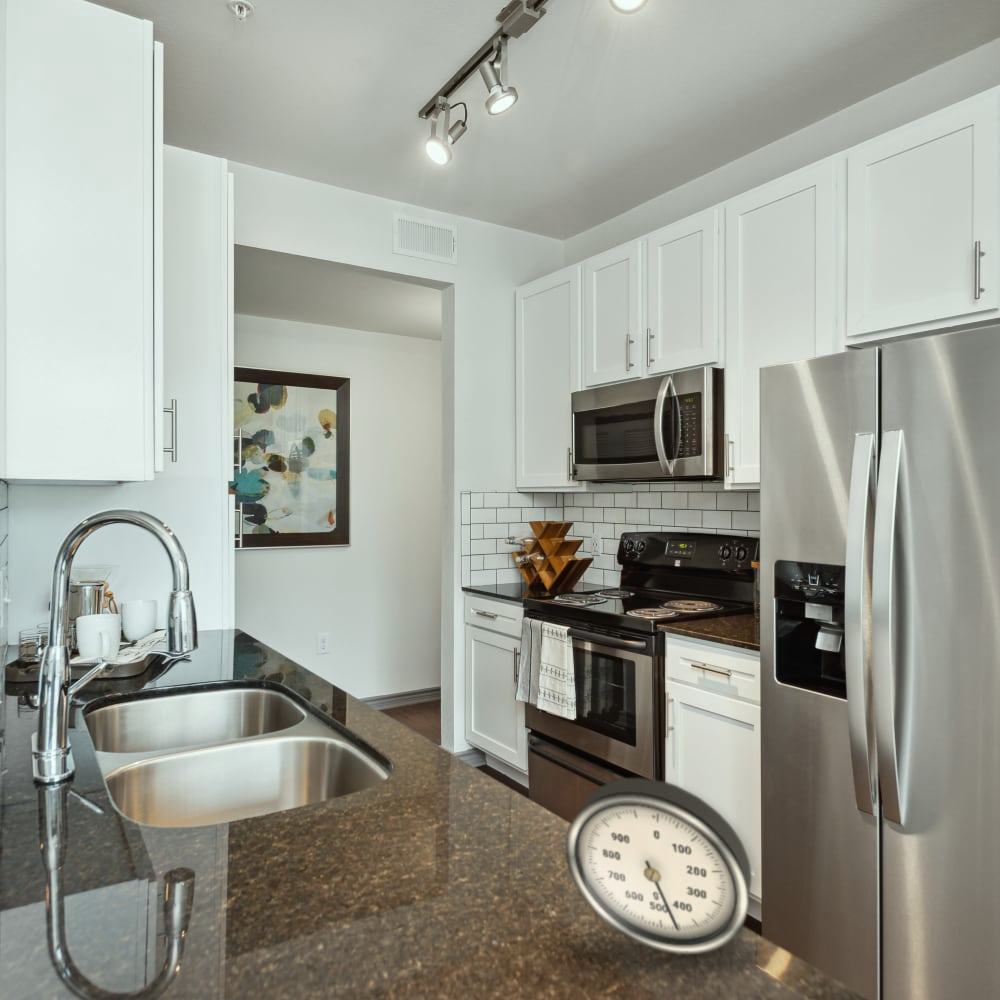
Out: 450 g
